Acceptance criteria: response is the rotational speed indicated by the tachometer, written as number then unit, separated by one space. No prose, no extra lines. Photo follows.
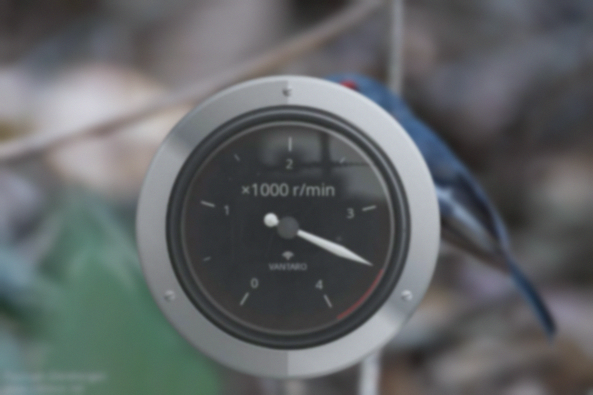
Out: 3500 rpm
